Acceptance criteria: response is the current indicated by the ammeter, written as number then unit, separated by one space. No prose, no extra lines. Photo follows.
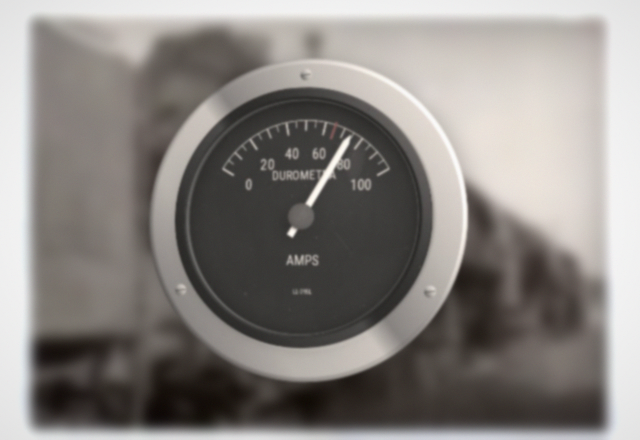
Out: 75 A
